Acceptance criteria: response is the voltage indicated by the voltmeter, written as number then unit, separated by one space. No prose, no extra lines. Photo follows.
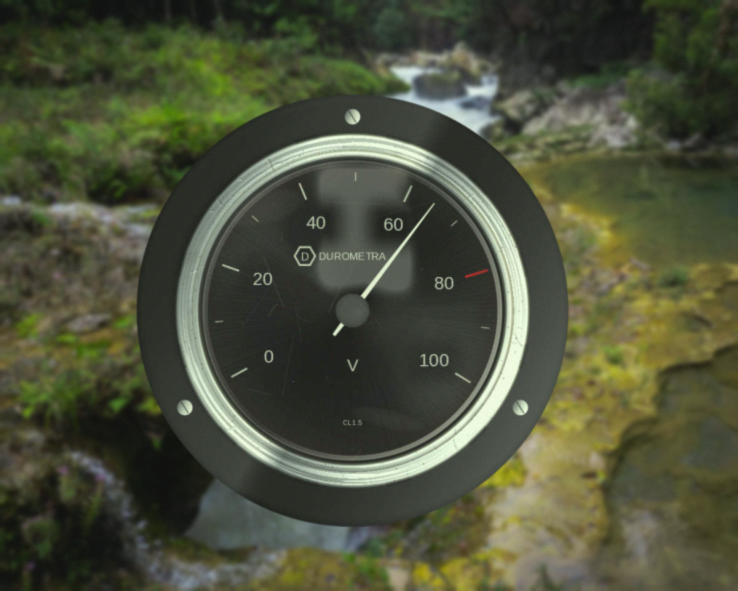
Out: 65 V
